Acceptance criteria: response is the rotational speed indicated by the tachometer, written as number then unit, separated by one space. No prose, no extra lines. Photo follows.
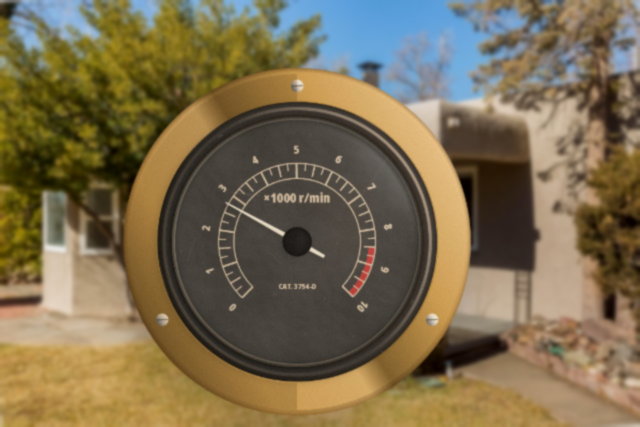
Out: 2750 rpm
